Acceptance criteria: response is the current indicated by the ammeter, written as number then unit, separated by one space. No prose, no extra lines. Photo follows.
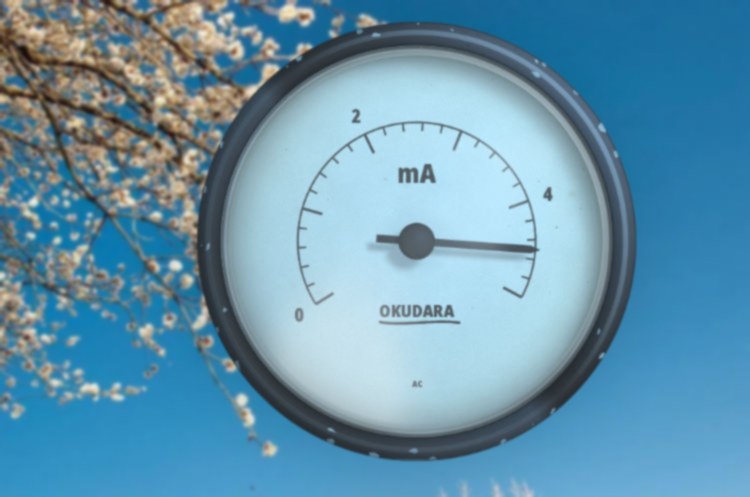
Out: 4.5 mA
